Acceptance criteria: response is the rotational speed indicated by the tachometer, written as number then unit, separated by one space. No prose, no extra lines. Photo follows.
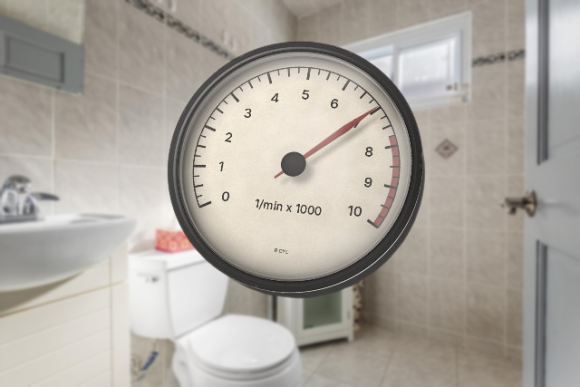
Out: 7000 rpm
